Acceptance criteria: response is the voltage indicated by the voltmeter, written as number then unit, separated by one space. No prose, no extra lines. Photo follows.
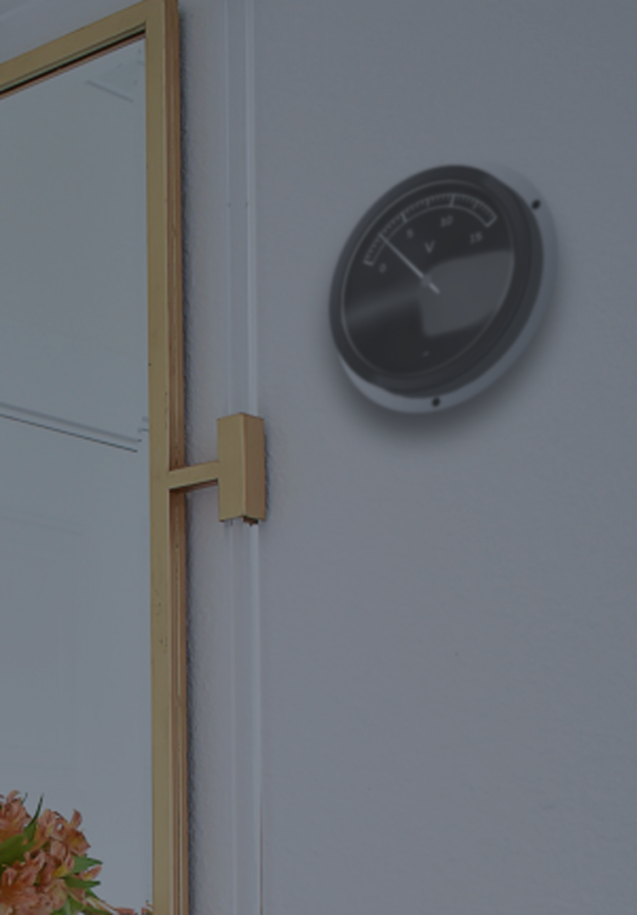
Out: 2.5 V
